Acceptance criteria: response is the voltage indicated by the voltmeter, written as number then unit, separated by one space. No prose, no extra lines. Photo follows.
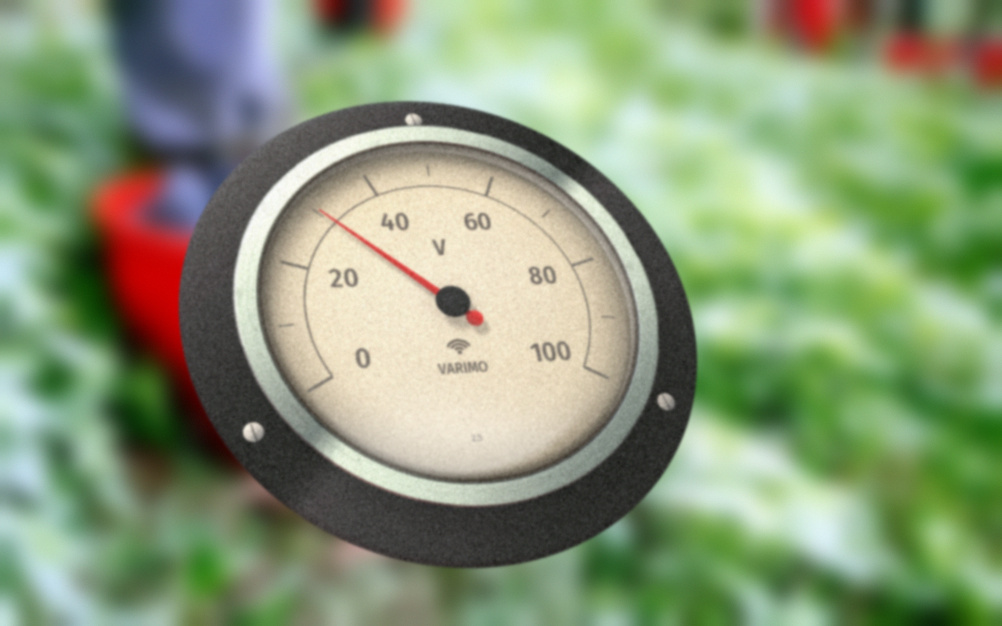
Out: 30 V
